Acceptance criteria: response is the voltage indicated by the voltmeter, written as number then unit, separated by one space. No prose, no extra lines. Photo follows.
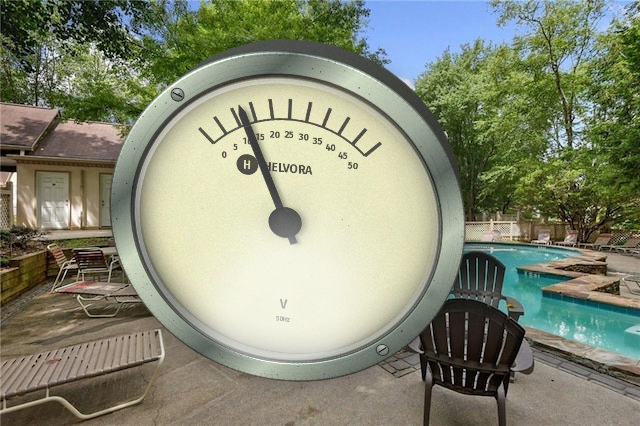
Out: 12.5 V
